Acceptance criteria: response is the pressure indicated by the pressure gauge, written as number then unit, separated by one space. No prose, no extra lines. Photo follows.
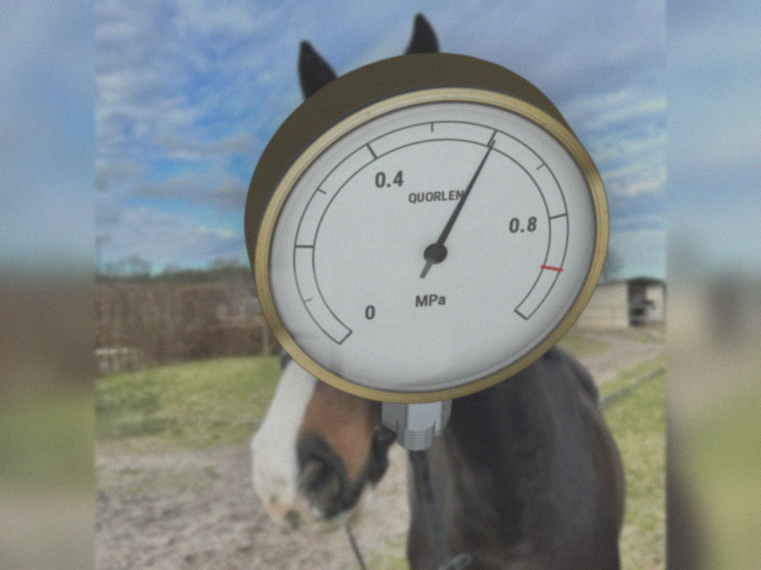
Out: 0.6 MPa
